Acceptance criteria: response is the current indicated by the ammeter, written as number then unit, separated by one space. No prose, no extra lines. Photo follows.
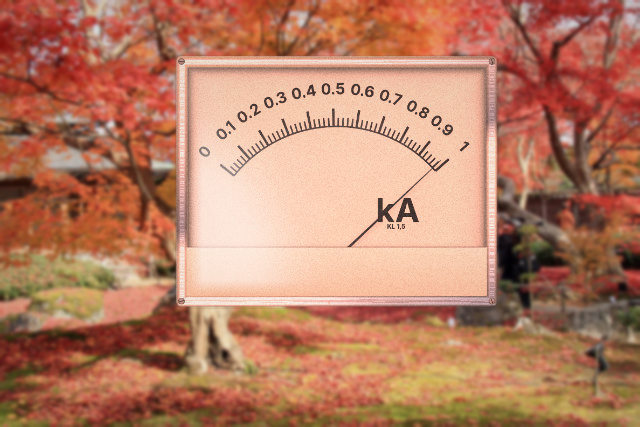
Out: 0.98 kA
